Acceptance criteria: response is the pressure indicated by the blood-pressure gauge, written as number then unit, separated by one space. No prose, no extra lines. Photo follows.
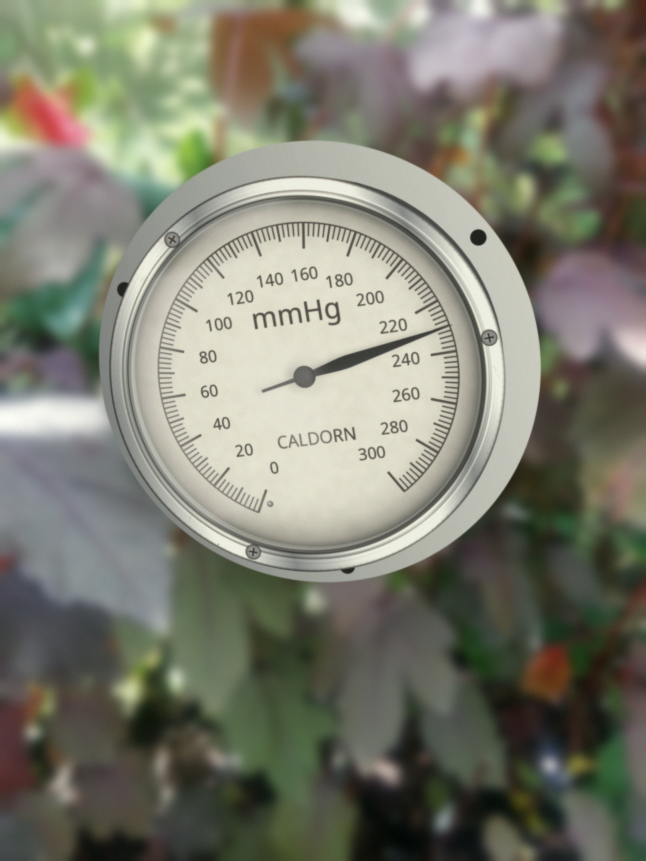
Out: 230 mmHg
